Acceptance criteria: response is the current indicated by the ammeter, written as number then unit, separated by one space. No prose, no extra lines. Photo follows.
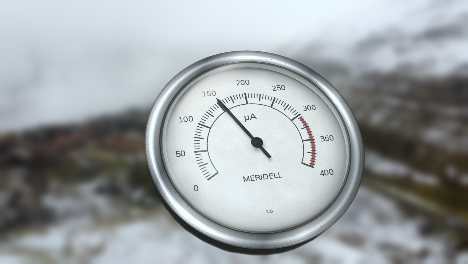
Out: 150 µA
